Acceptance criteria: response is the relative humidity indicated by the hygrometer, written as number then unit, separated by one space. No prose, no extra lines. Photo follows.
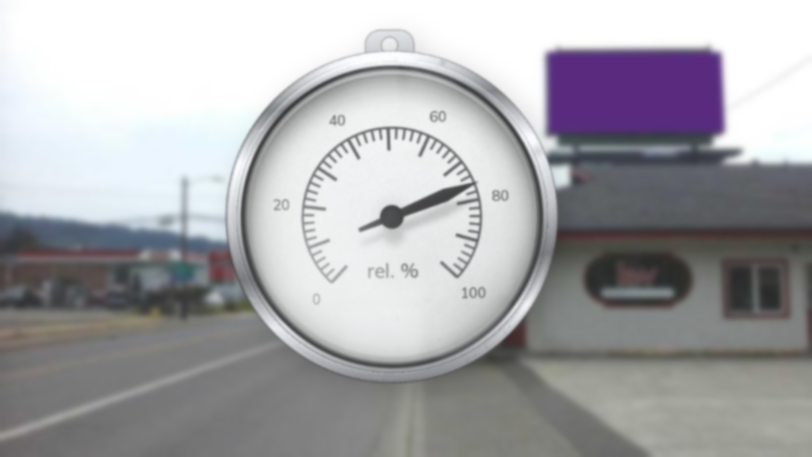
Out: 76 %
